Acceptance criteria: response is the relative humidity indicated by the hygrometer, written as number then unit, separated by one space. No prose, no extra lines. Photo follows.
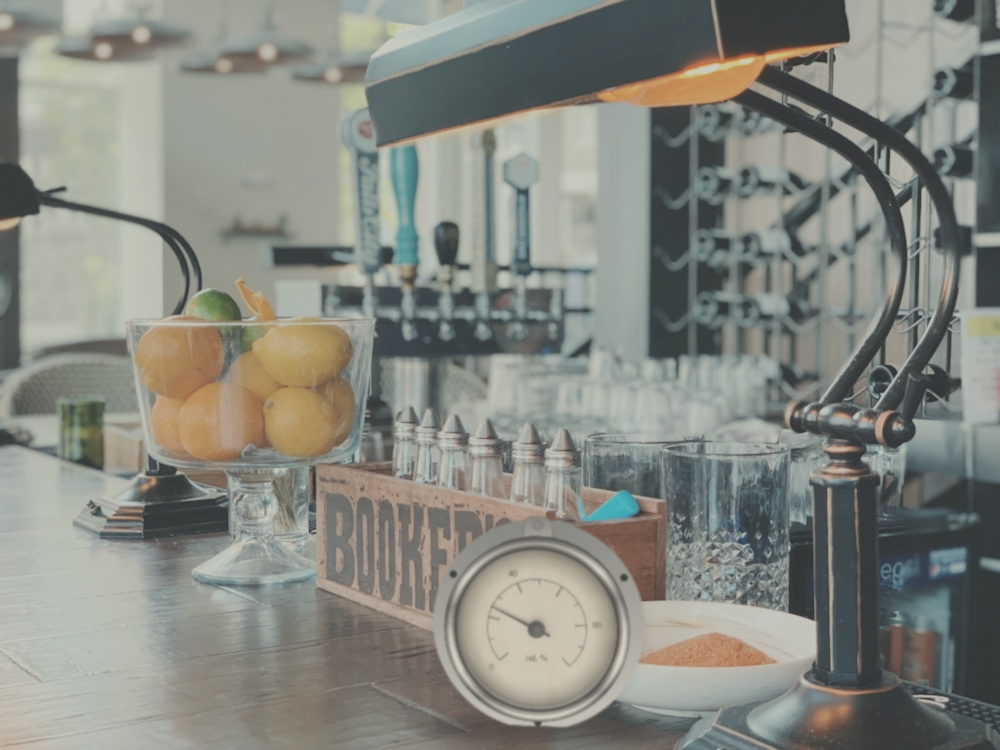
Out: 25 %
